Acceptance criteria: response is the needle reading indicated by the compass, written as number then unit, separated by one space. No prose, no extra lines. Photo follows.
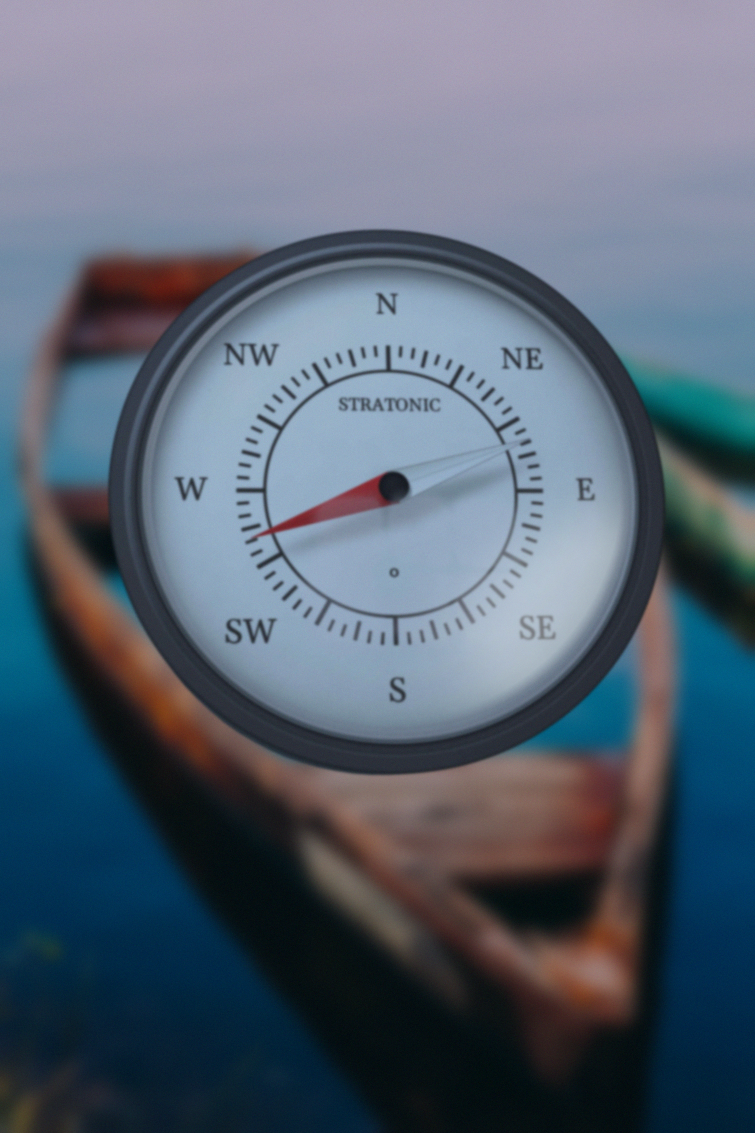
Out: 250 °
